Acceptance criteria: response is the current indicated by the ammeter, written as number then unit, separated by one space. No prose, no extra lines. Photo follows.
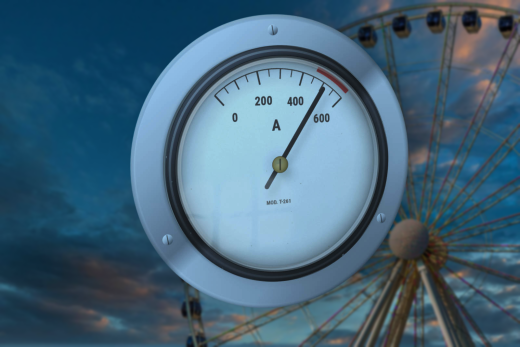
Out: 500 A
